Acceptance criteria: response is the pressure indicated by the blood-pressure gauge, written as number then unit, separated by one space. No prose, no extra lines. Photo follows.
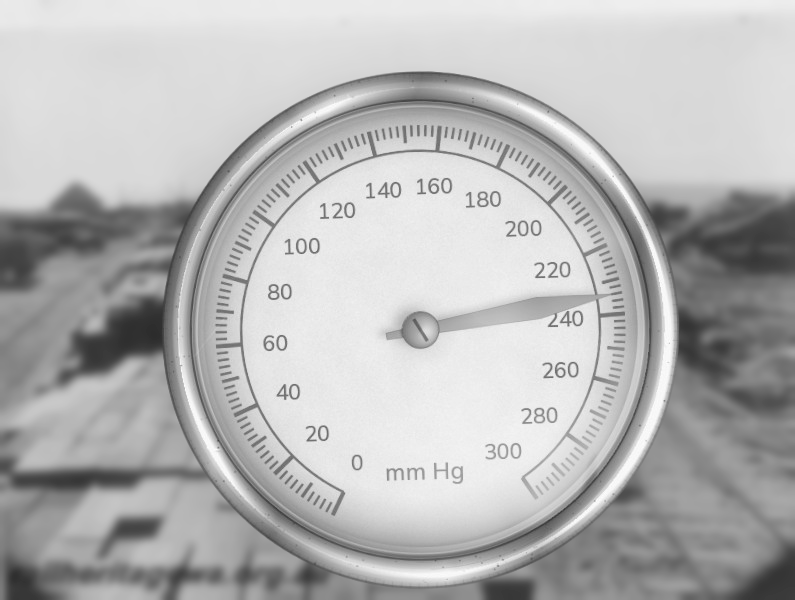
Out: 234 mmHg
